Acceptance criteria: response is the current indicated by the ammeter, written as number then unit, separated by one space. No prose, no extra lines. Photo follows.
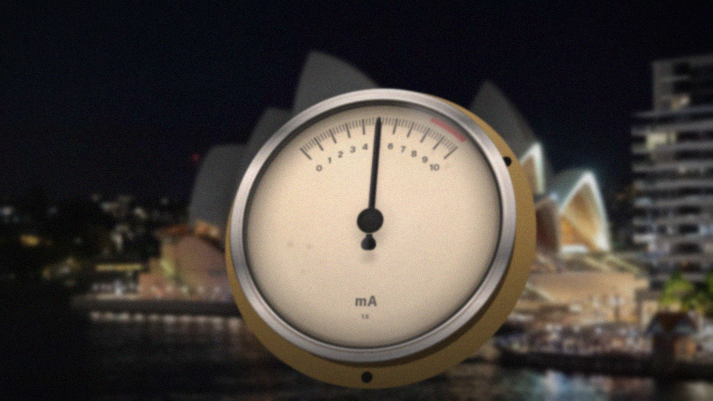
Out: 5 mA
